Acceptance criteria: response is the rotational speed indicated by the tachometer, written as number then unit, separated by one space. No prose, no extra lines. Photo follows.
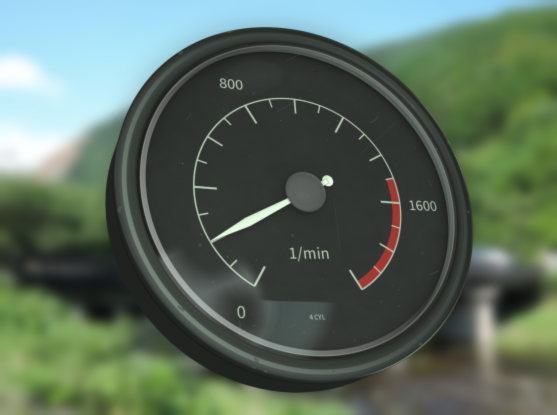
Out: 200 rpm
